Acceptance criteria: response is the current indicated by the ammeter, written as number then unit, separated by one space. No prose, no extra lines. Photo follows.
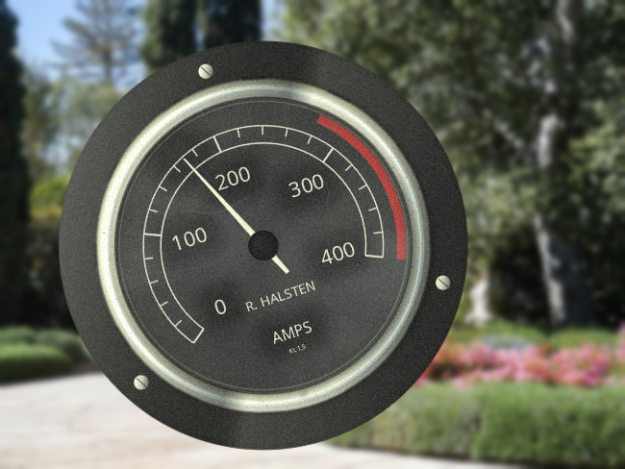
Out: 170 A
